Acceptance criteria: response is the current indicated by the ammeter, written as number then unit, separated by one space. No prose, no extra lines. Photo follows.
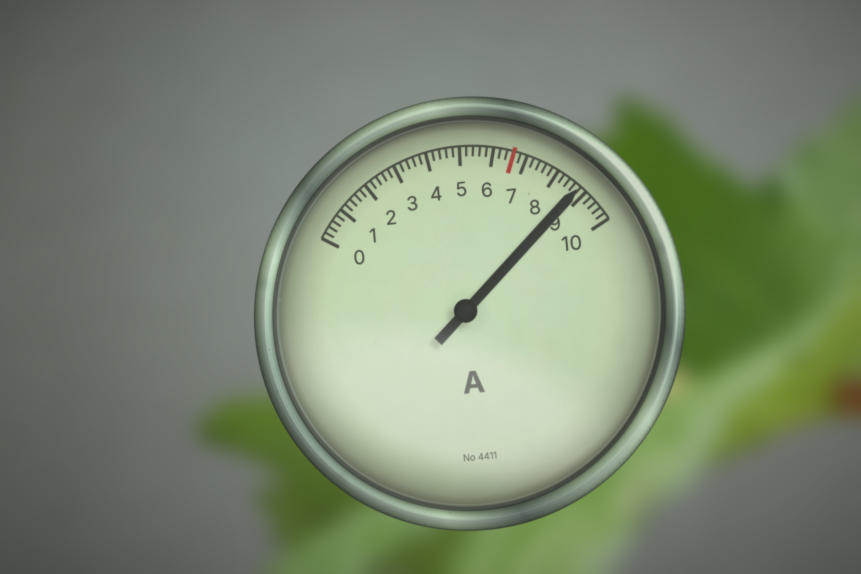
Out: 8.8 A
